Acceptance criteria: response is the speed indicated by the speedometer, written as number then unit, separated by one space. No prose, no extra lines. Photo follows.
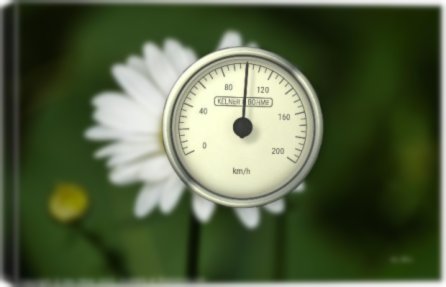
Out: 100 km/h
